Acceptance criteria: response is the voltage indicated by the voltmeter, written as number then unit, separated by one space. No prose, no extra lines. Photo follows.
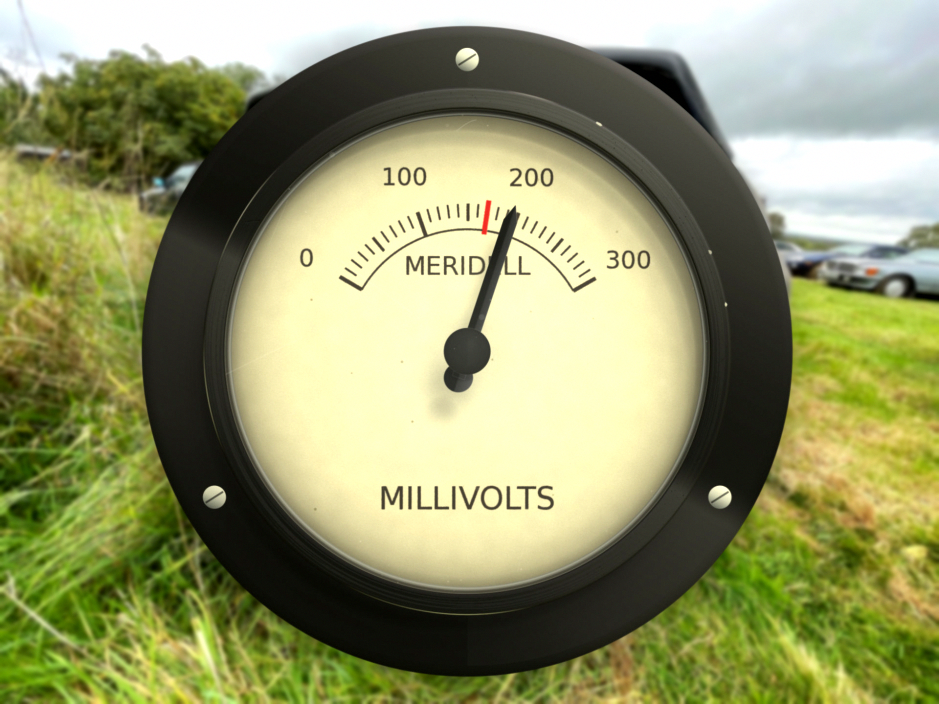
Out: 195 mV
